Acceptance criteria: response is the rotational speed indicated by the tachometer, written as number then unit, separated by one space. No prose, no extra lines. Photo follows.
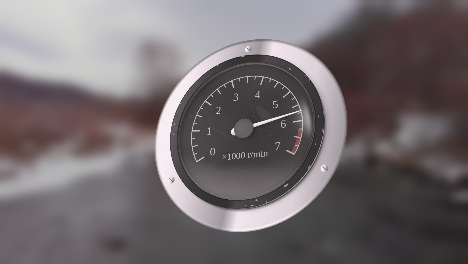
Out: 5750 rpm
